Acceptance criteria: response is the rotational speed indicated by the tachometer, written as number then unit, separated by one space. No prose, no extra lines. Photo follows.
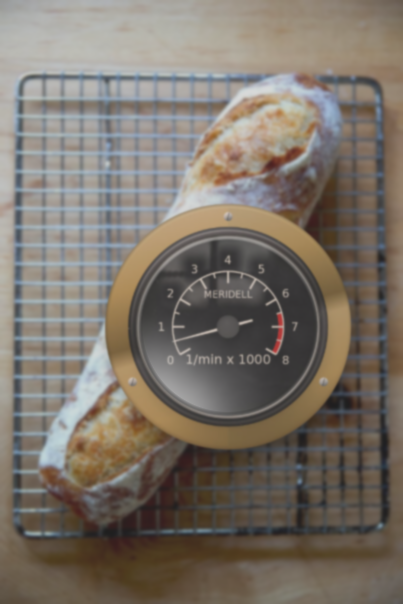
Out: 500 rpm
